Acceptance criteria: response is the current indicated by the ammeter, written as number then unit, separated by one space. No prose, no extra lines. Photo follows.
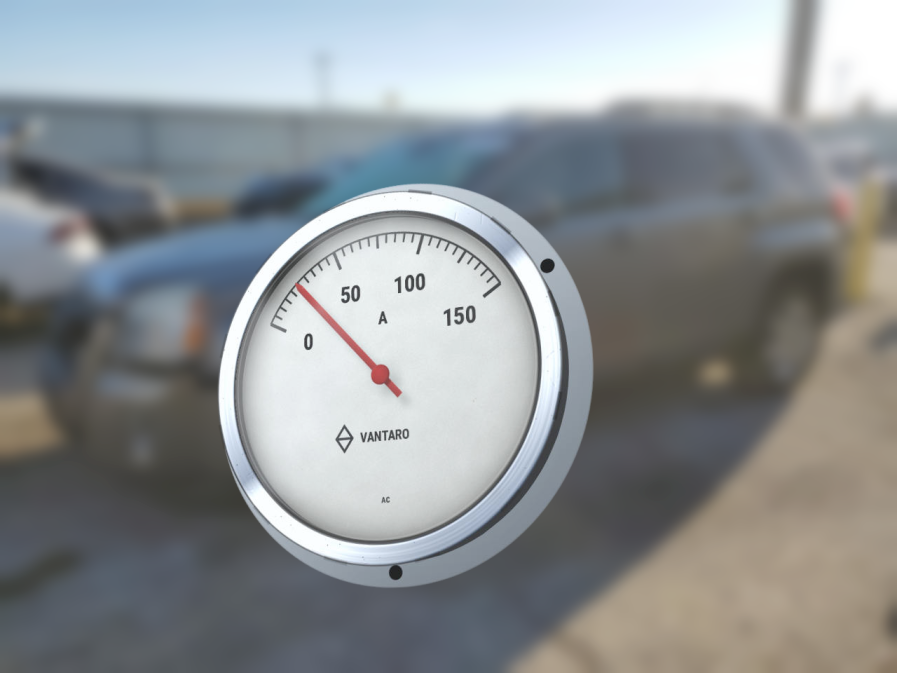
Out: 25 A
